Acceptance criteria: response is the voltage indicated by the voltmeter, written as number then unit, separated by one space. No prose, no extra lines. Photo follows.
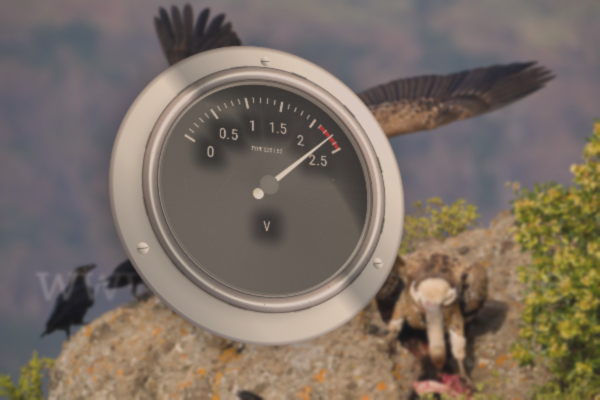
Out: 2.3 V
